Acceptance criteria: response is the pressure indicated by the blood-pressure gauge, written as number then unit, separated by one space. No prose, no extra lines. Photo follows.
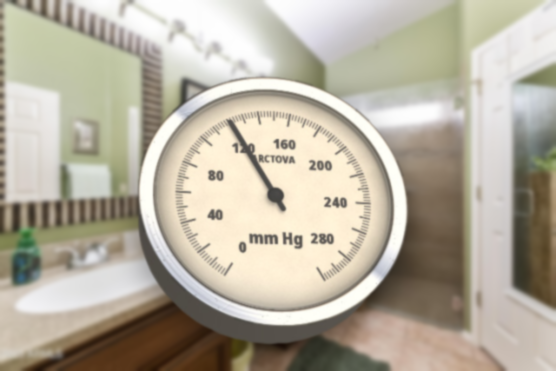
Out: 120 mmHg
